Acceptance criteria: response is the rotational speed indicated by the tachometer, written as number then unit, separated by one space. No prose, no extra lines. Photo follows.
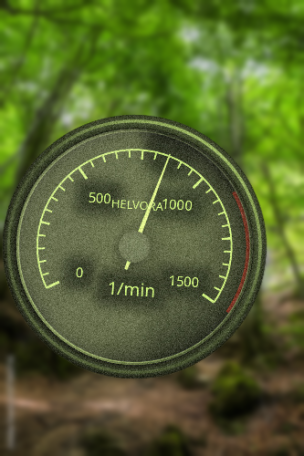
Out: 850 rpm
